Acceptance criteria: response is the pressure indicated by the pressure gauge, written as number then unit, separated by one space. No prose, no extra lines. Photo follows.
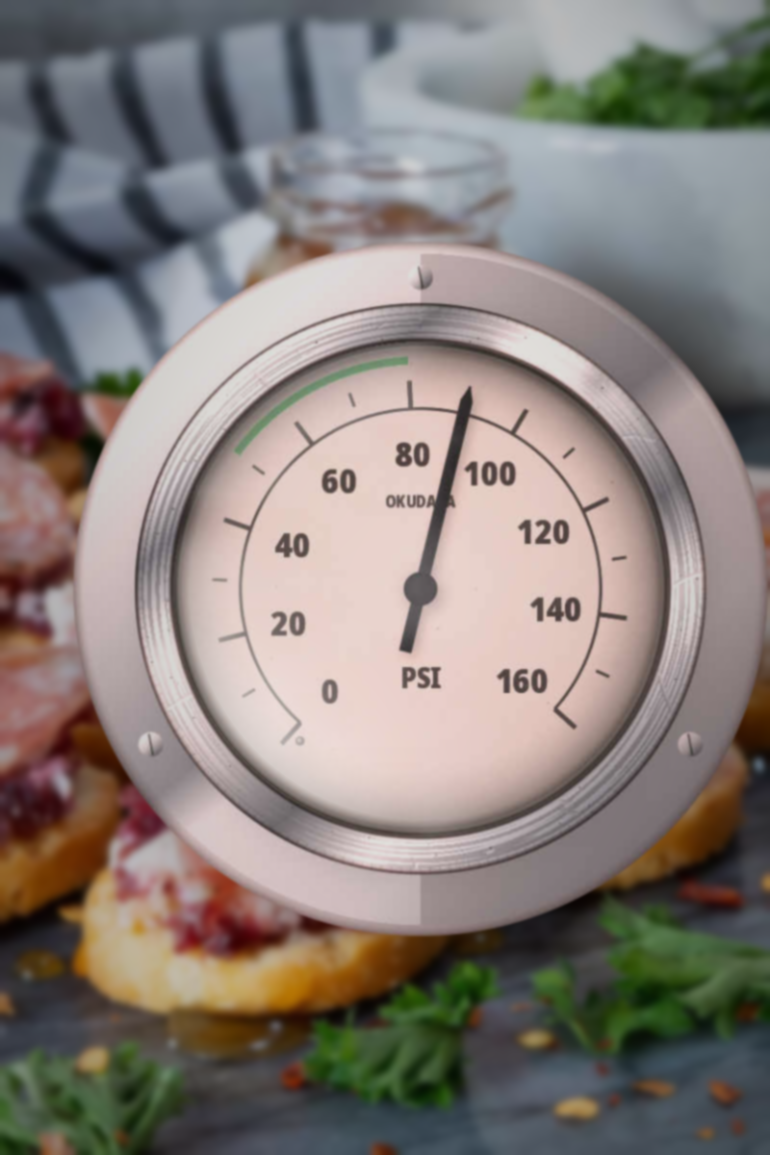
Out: 90 psi
